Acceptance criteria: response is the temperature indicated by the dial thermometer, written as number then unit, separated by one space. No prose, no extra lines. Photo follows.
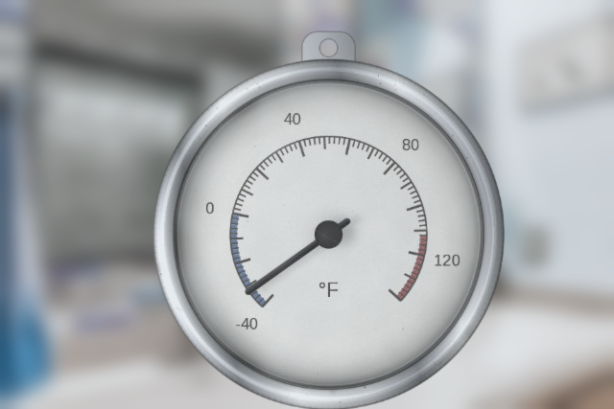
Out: -32 °F
